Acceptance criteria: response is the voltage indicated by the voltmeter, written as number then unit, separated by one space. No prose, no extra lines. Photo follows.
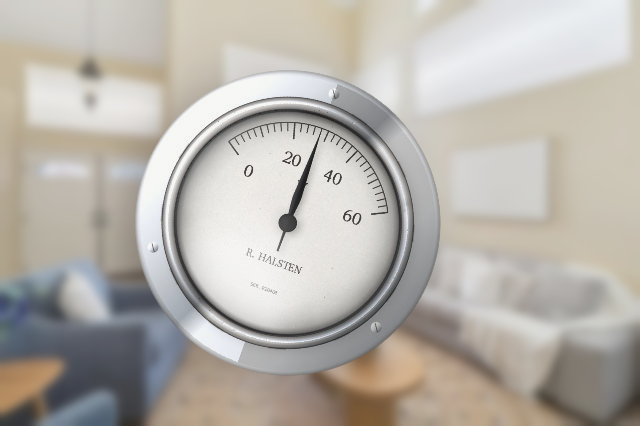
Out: 28 V
